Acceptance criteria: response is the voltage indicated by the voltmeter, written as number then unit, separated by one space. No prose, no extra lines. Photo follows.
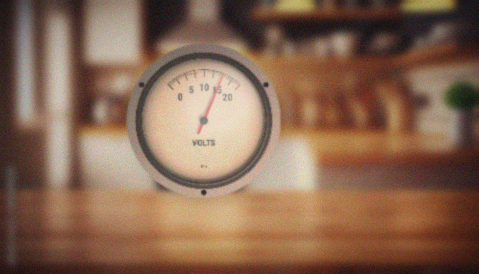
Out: 15 V
